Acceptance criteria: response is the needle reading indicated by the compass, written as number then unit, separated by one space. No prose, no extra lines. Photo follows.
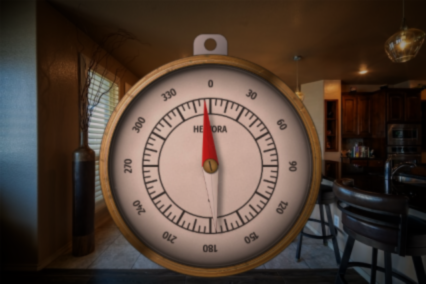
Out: 355 °
